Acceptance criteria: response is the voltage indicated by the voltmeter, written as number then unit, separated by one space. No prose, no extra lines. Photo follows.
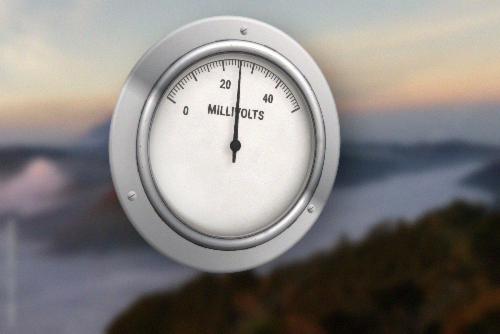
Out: 25 mV
